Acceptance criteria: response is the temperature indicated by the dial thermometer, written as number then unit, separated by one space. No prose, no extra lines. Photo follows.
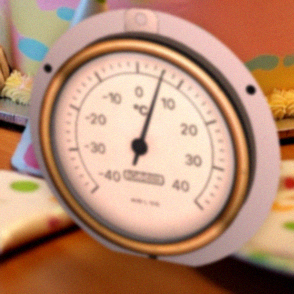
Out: 6 °C
